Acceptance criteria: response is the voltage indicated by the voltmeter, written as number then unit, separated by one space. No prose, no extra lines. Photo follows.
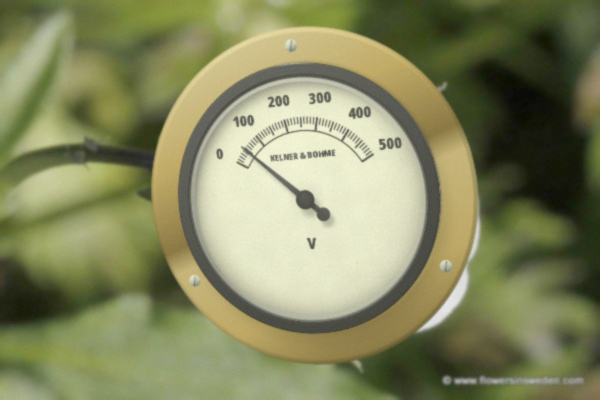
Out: 50 V
